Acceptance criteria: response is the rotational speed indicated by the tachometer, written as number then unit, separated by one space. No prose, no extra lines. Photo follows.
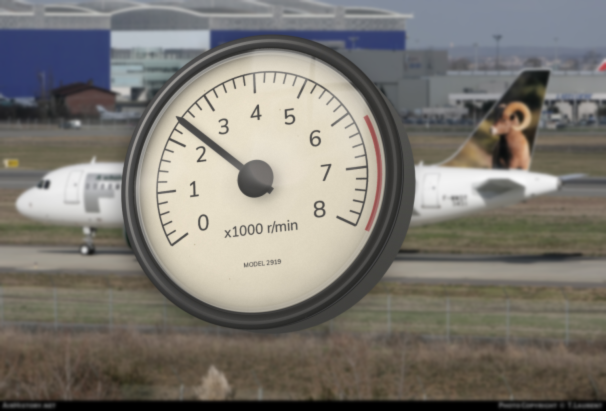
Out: 2400 rpm
